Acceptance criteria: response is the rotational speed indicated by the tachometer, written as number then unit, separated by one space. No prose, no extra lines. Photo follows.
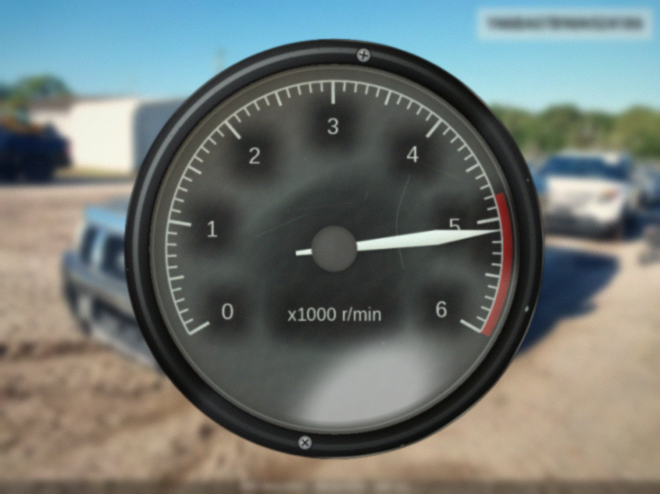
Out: 5100 rpm
